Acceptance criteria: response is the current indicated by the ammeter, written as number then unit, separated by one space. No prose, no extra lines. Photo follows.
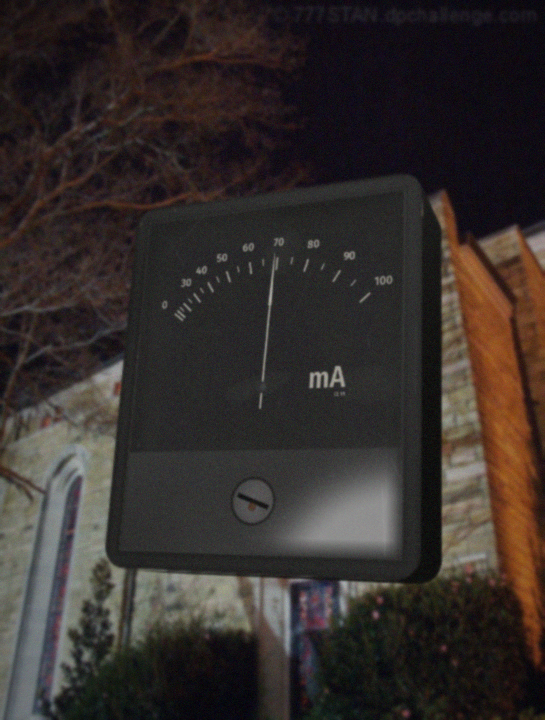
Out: 70 mA
